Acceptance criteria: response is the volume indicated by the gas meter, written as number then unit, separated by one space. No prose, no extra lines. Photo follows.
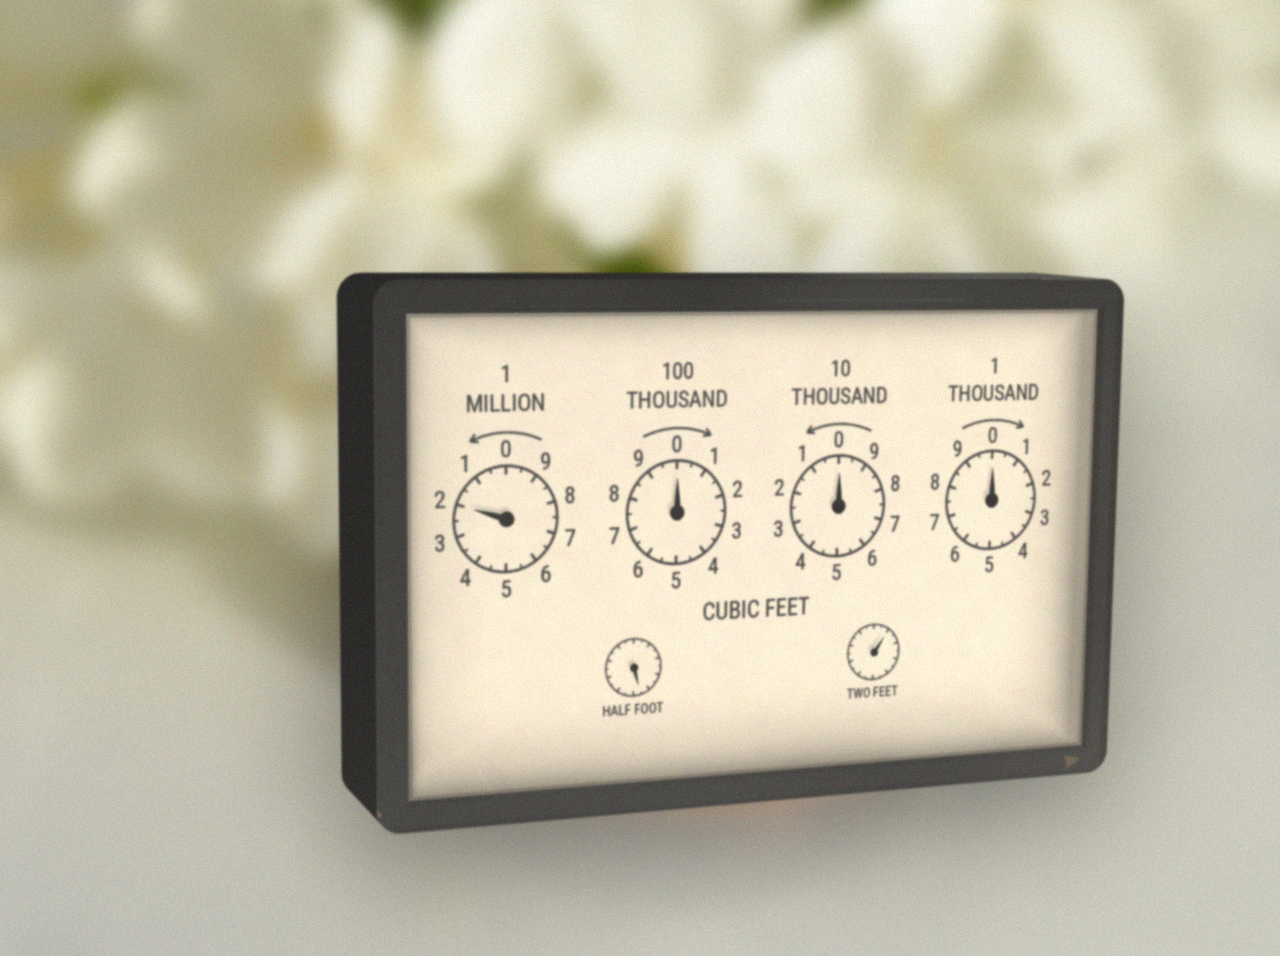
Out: 200000 ft³
